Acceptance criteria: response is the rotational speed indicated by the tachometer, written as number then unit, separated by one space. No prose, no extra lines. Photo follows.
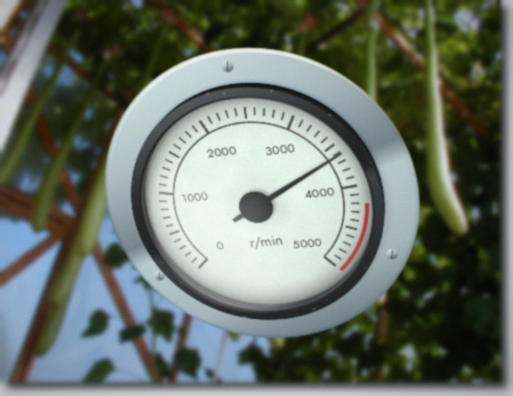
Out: 3600 rpm
